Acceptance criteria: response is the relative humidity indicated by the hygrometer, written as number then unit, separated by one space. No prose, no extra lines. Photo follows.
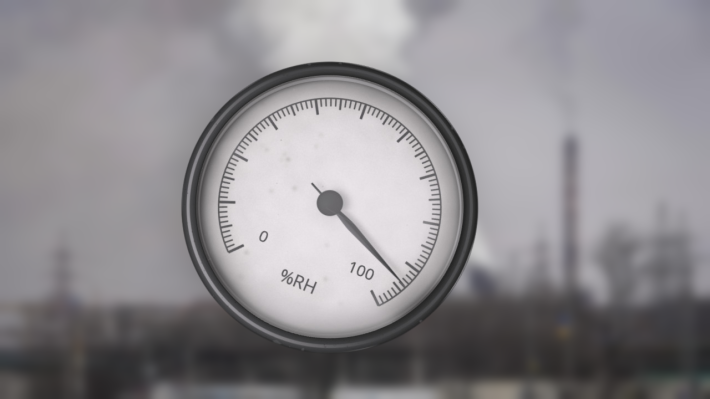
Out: 94 %
